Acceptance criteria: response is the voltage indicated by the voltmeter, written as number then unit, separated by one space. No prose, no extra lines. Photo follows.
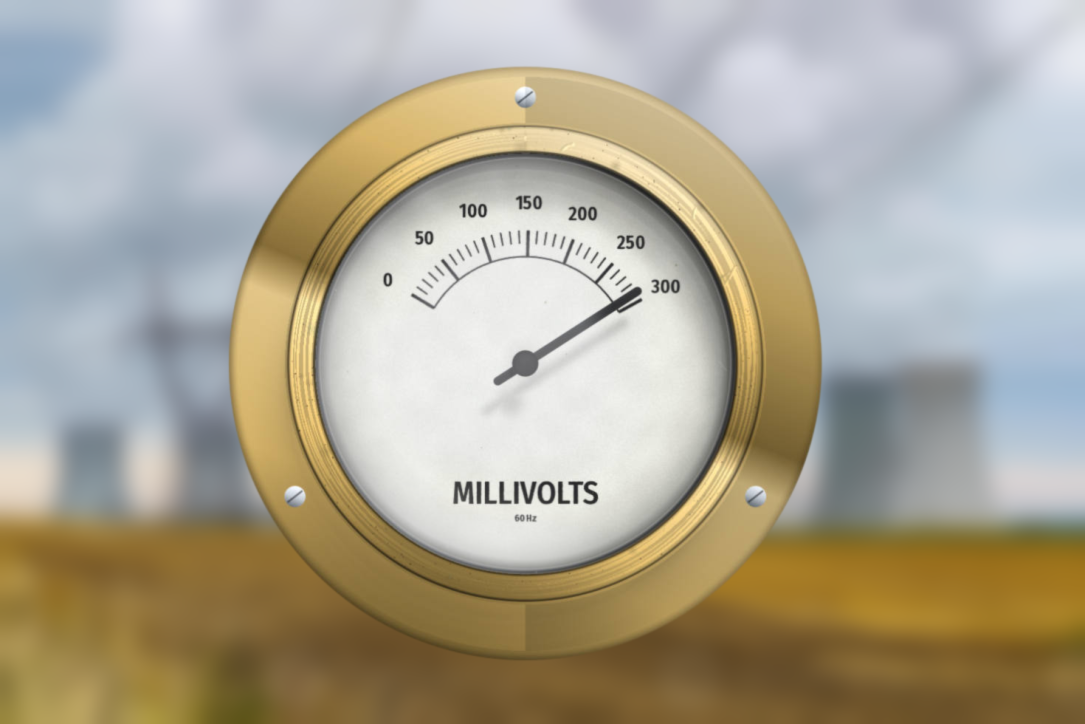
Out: 290 mV
